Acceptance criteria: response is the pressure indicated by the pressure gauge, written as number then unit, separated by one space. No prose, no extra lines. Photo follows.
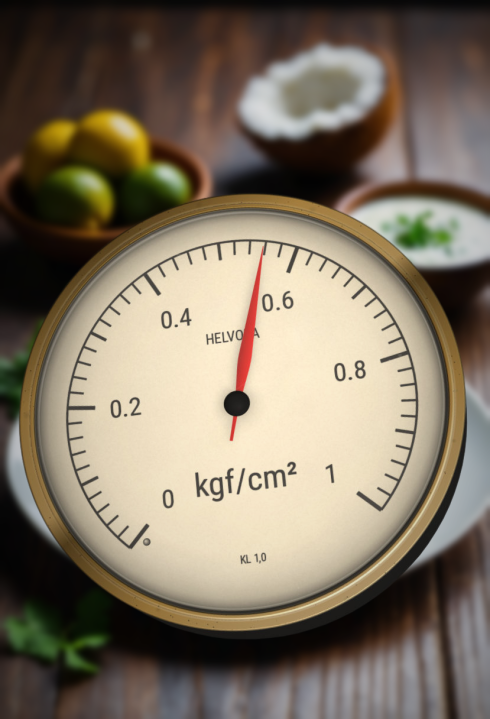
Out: 0.56 kg/cm²
